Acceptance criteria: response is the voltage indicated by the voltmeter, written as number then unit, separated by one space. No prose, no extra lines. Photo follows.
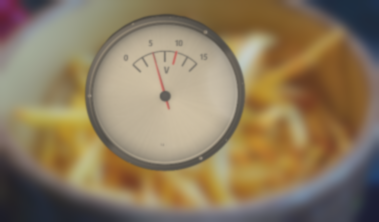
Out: 5 V
